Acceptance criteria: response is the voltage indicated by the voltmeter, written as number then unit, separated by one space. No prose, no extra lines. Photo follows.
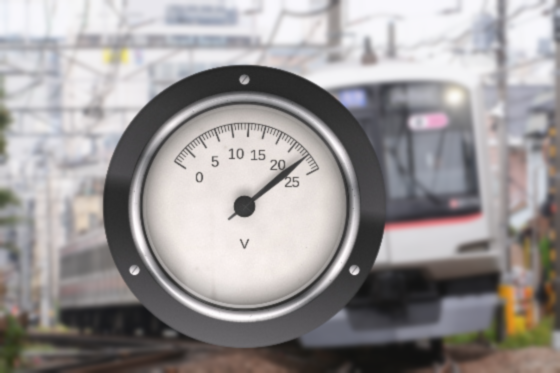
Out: 22.5 V
